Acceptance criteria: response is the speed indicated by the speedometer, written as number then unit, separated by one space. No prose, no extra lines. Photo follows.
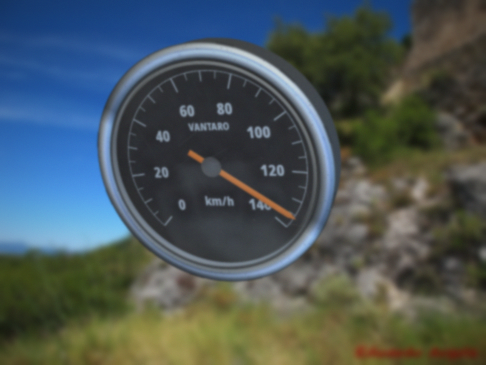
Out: 135 km/h
